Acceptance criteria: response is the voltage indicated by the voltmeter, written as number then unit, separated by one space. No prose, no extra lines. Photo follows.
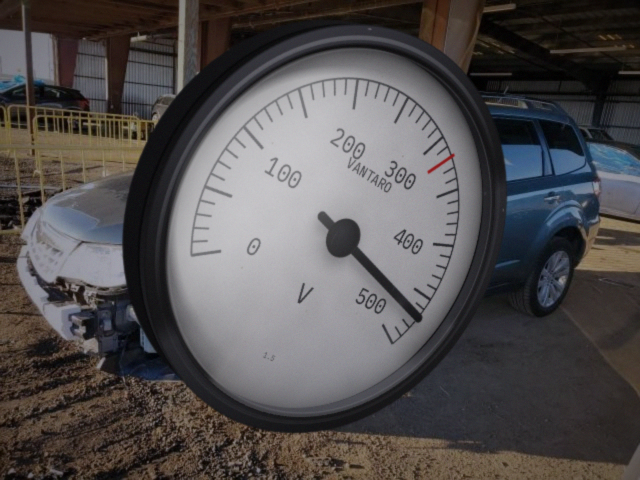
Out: 470 V
